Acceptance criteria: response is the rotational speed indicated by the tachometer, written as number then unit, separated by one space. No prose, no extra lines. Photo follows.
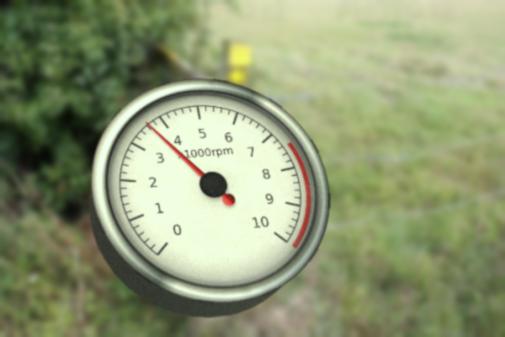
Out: 3600 rpm
